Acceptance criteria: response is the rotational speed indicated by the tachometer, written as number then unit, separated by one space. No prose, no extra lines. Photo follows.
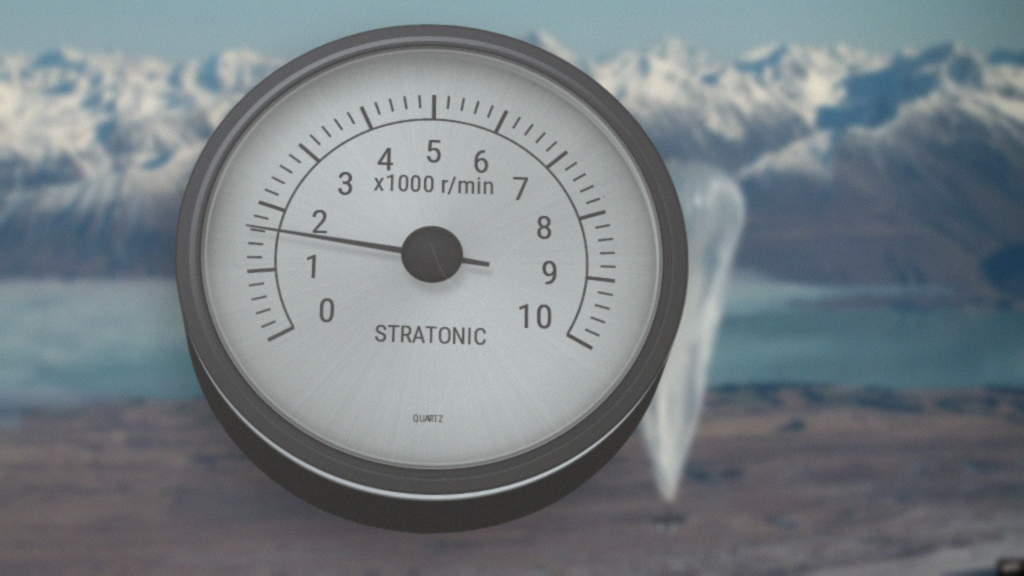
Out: 1600 rpm
